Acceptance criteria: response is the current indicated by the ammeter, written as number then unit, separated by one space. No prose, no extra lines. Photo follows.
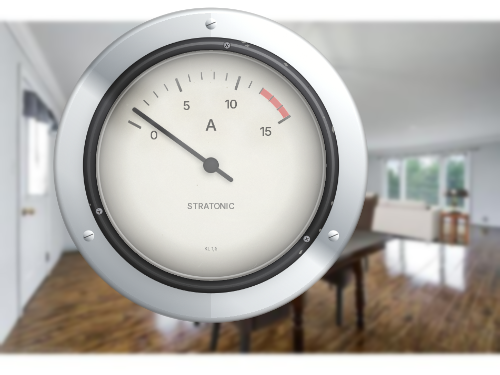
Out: 1 A
